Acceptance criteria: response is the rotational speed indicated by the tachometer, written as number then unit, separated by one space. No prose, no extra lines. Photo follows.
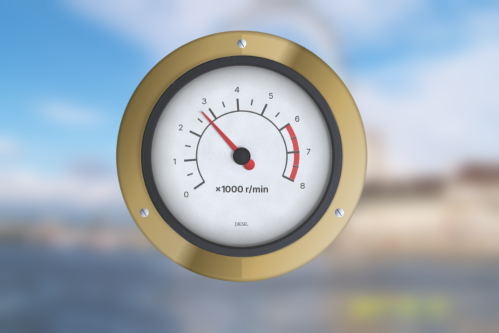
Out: 2750 rpm
